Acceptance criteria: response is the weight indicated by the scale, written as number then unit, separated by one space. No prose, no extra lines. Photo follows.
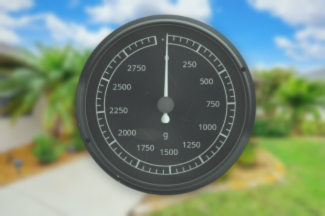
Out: 0 g
